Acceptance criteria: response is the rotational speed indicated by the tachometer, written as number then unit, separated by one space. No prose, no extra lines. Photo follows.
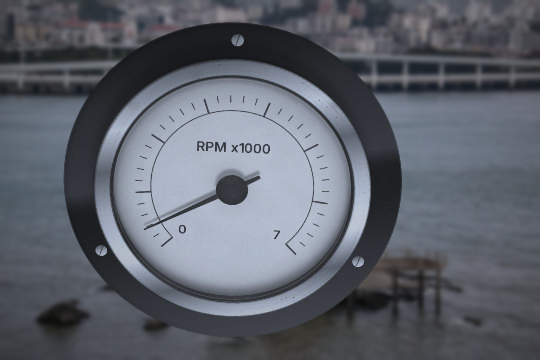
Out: 400 rpm
